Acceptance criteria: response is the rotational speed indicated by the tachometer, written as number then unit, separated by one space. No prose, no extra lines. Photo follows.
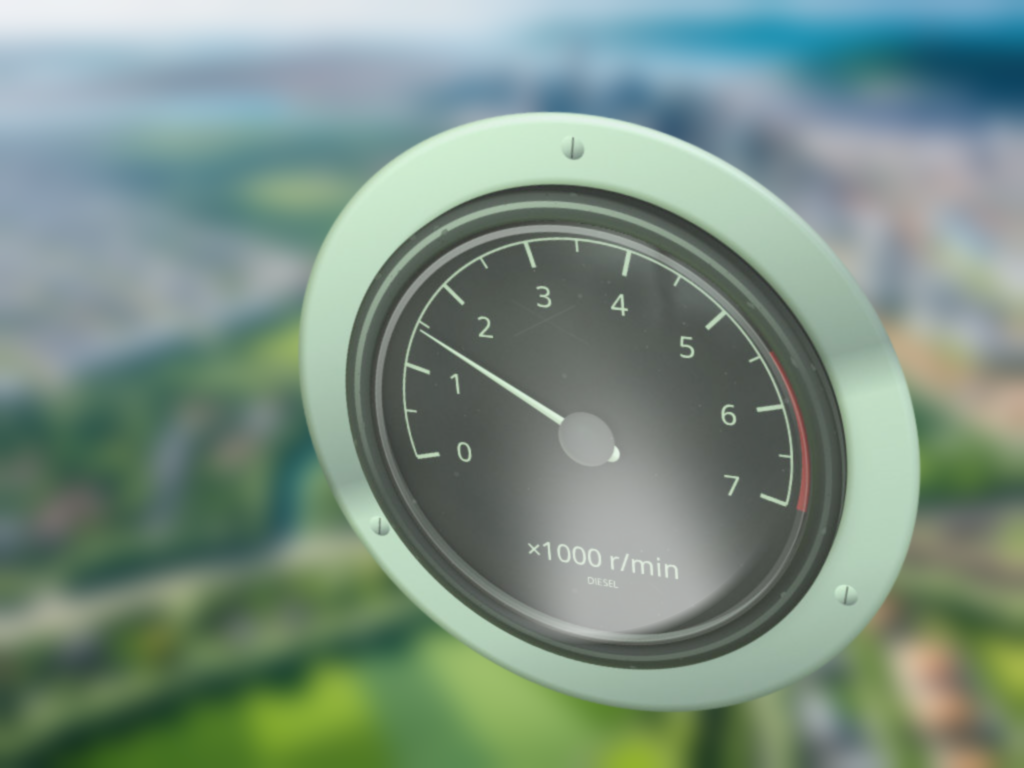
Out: 1500 rpm
